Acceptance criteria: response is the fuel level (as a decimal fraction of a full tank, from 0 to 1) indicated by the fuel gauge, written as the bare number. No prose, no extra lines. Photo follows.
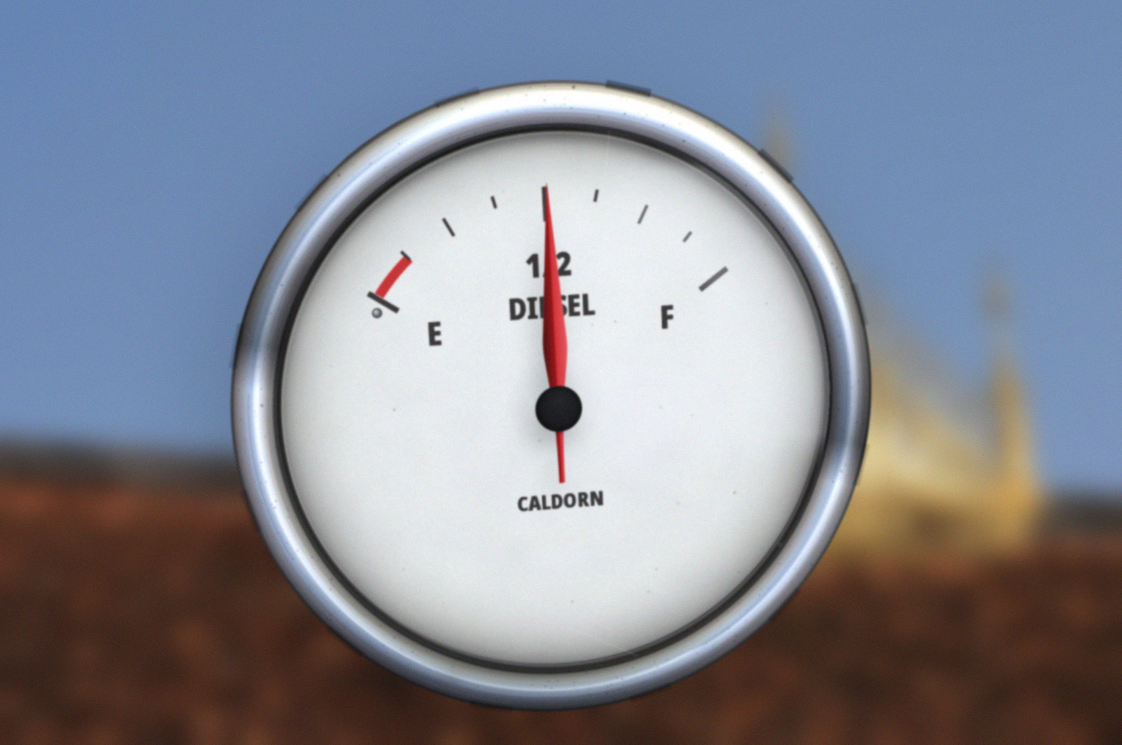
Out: 0.5
